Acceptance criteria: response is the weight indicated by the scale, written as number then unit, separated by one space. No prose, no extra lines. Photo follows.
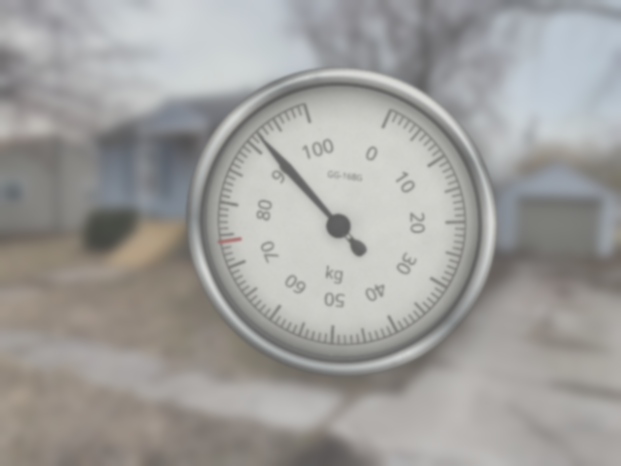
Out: 92 kg
